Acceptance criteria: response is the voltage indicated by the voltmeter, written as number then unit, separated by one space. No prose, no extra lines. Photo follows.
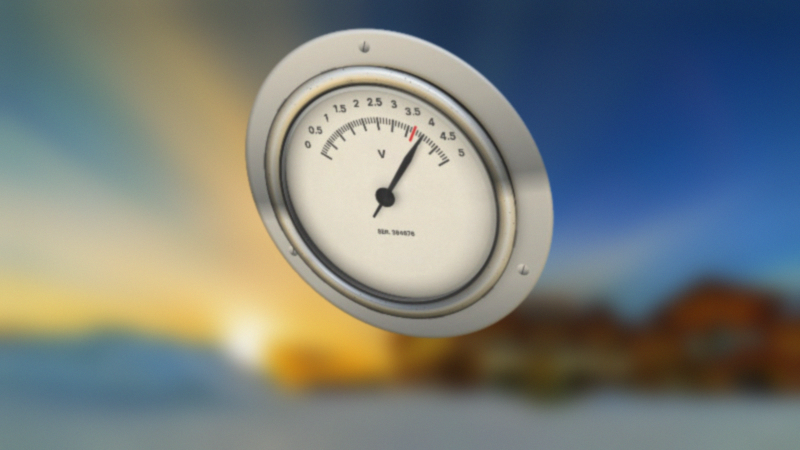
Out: 4 V
